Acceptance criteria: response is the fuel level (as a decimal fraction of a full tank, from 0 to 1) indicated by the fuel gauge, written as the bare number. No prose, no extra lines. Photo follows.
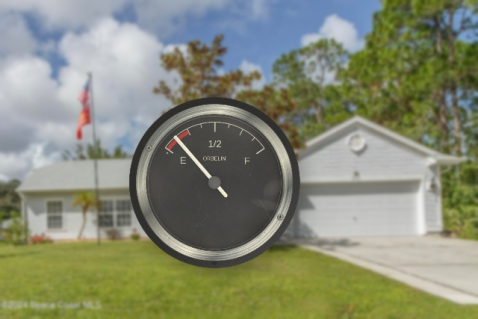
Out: 0.125
